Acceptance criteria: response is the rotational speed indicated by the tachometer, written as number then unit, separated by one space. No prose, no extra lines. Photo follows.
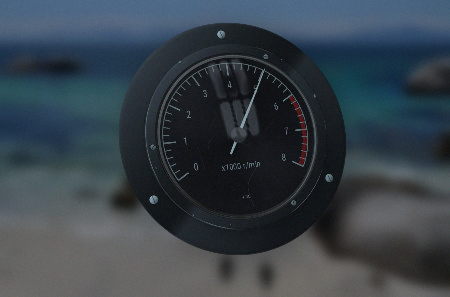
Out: 5000 rpm
